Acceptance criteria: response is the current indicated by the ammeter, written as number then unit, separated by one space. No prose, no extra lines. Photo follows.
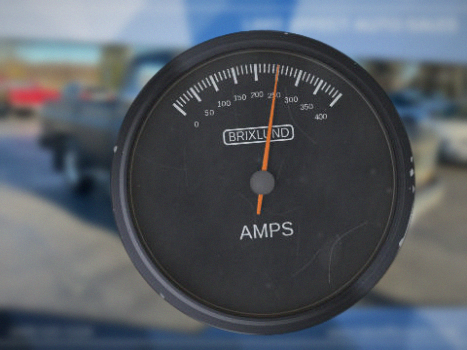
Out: 250 A
